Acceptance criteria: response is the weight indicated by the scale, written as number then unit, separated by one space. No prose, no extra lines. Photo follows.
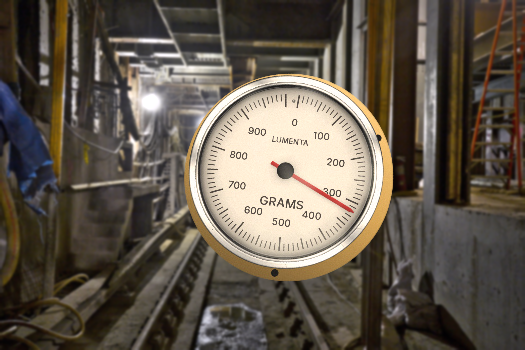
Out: 320 g
